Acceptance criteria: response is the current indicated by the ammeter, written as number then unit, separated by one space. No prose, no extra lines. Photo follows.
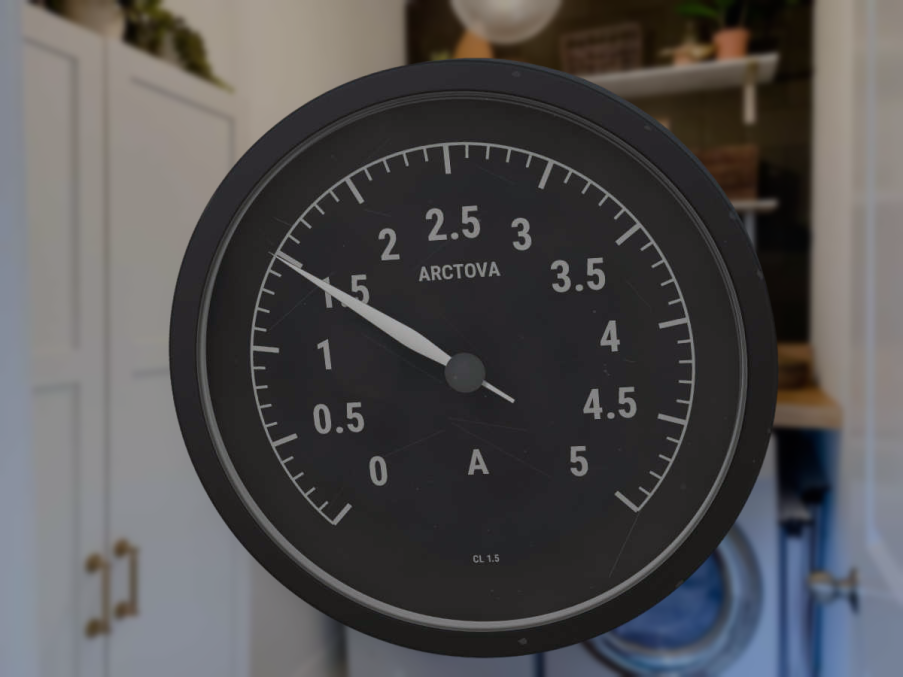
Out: 1.5 A
